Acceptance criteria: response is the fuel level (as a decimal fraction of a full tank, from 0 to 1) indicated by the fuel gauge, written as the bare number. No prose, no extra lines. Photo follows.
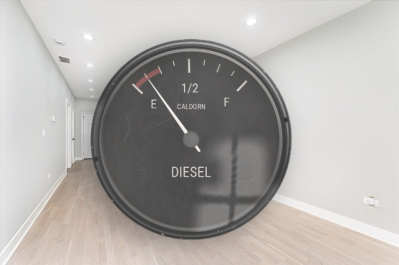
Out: 0.125
